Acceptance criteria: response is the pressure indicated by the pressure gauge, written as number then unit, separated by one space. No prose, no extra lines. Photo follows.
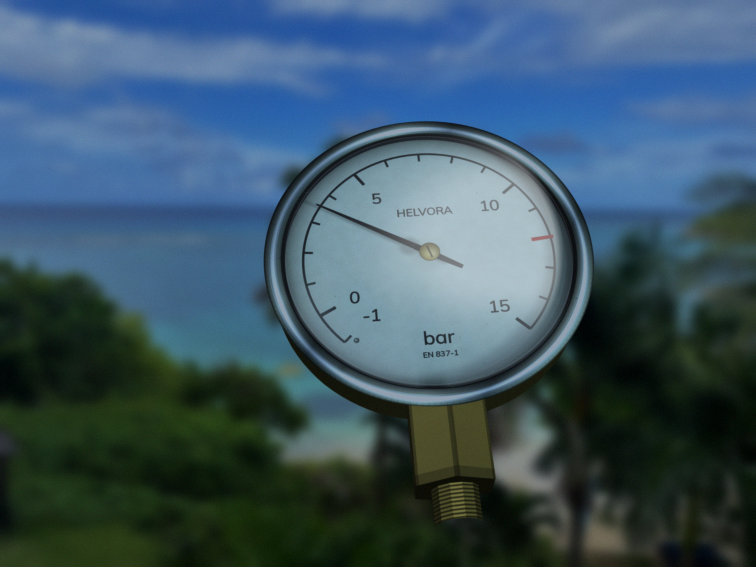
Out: 3.5 bar
